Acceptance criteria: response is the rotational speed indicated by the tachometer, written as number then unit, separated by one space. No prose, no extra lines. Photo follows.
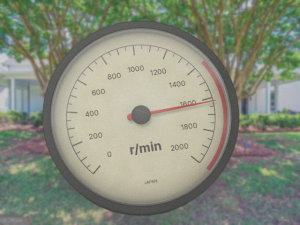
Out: 1625 rpm
